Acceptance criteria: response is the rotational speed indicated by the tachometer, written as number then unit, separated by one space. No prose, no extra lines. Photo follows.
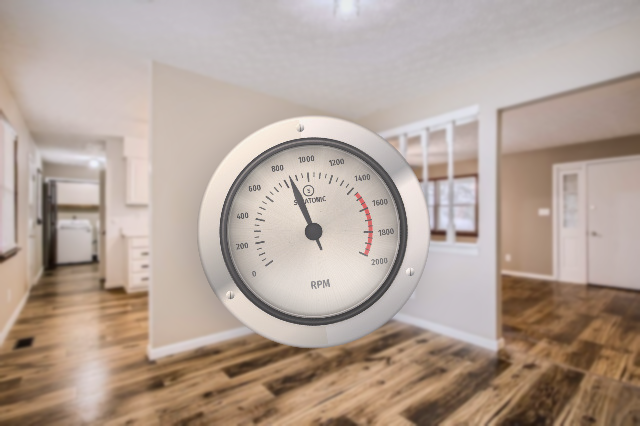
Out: 850 rpm
